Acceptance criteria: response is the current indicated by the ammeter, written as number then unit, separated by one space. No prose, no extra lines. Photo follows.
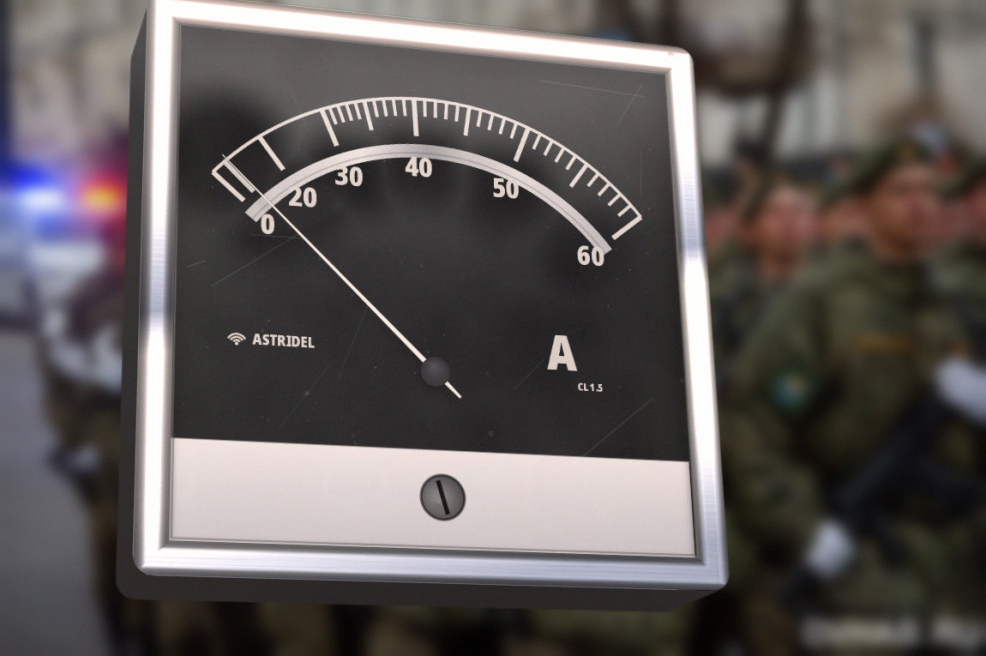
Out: 10 A
